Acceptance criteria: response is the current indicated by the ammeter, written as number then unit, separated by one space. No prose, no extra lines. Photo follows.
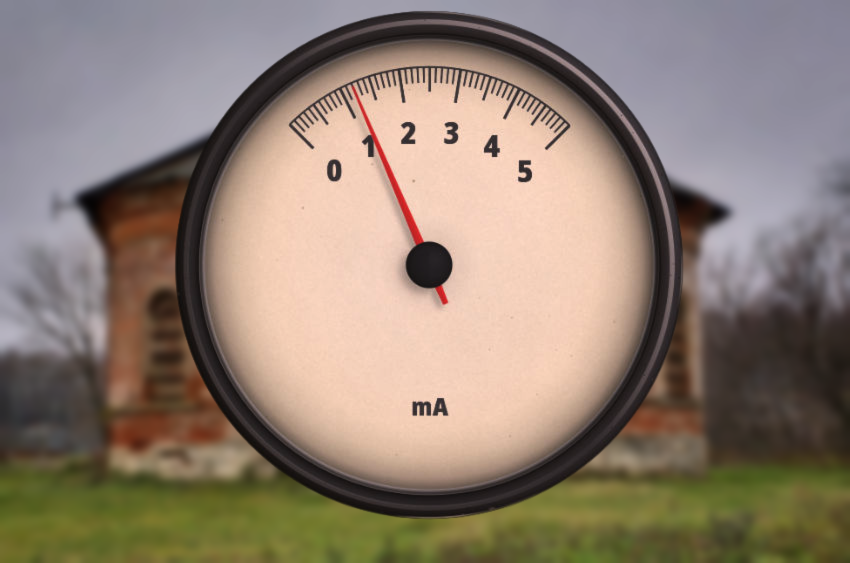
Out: 1.2 mA
